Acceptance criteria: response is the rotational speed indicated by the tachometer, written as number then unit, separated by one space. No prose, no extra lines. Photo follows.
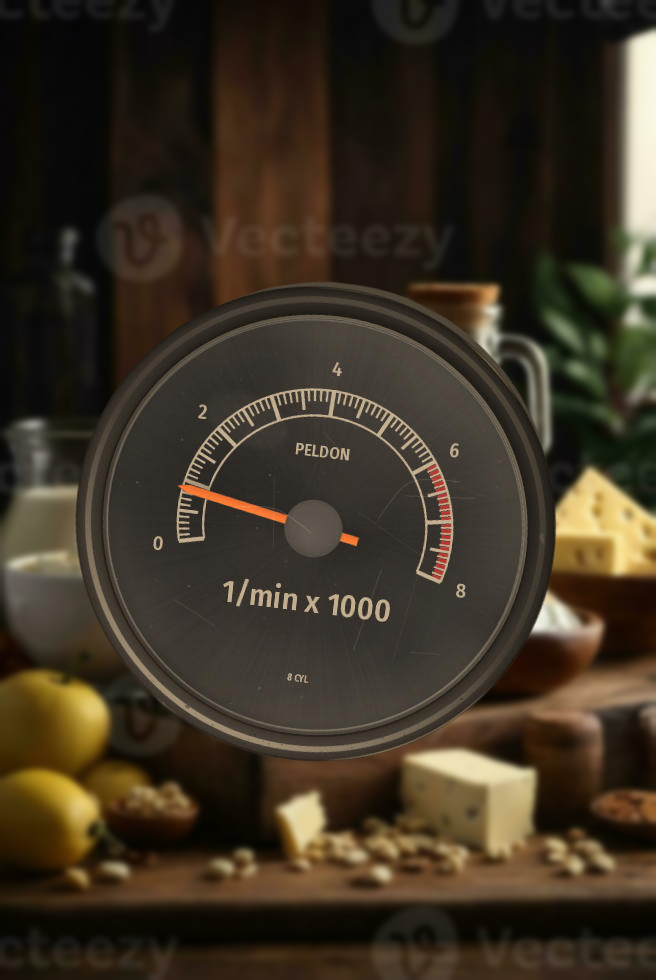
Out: 900 rpm
